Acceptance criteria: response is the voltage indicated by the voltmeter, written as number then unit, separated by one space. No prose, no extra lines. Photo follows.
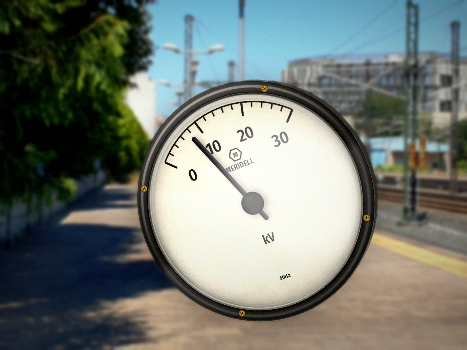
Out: 8 kV
